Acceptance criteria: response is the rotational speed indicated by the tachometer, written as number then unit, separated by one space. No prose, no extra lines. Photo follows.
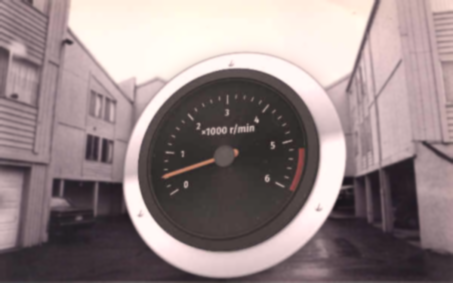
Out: 400 rpm
